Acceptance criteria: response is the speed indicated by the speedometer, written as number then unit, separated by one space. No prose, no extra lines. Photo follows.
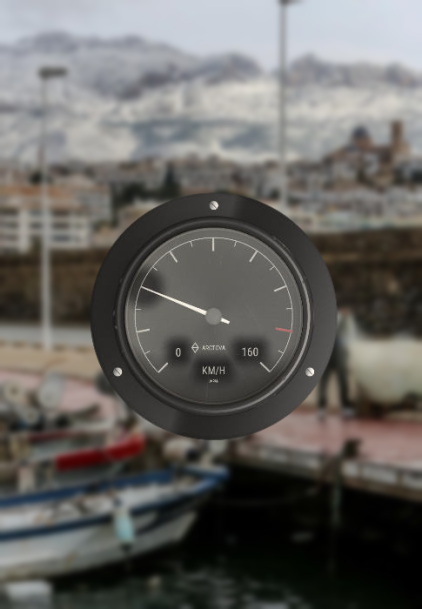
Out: 40 km/h
